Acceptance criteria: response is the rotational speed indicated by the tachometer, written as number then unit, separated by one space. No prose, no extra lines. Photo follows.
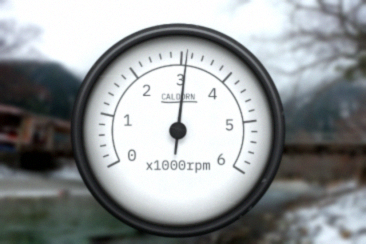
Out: 3100 rpm
